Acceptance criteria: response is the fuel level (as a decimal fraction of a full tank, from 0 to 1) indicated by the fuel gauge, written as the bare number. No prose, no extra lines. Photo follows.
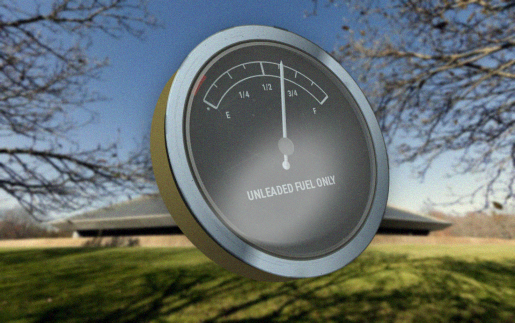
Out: 0.625
